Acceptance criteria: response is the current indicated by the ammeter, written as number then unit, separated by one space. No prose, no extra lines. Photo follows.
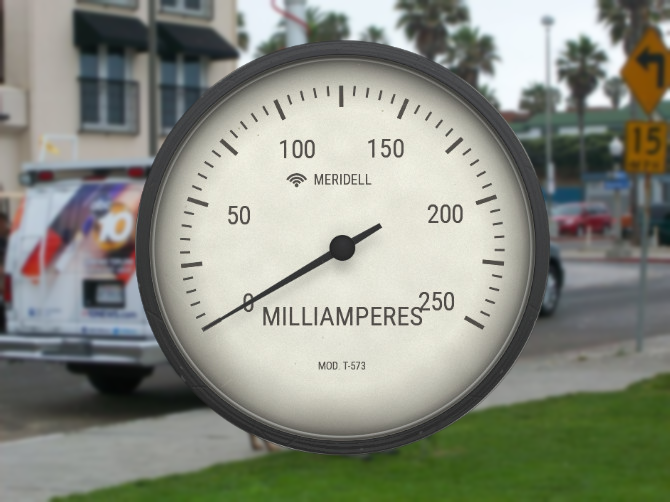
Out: 0 mA
